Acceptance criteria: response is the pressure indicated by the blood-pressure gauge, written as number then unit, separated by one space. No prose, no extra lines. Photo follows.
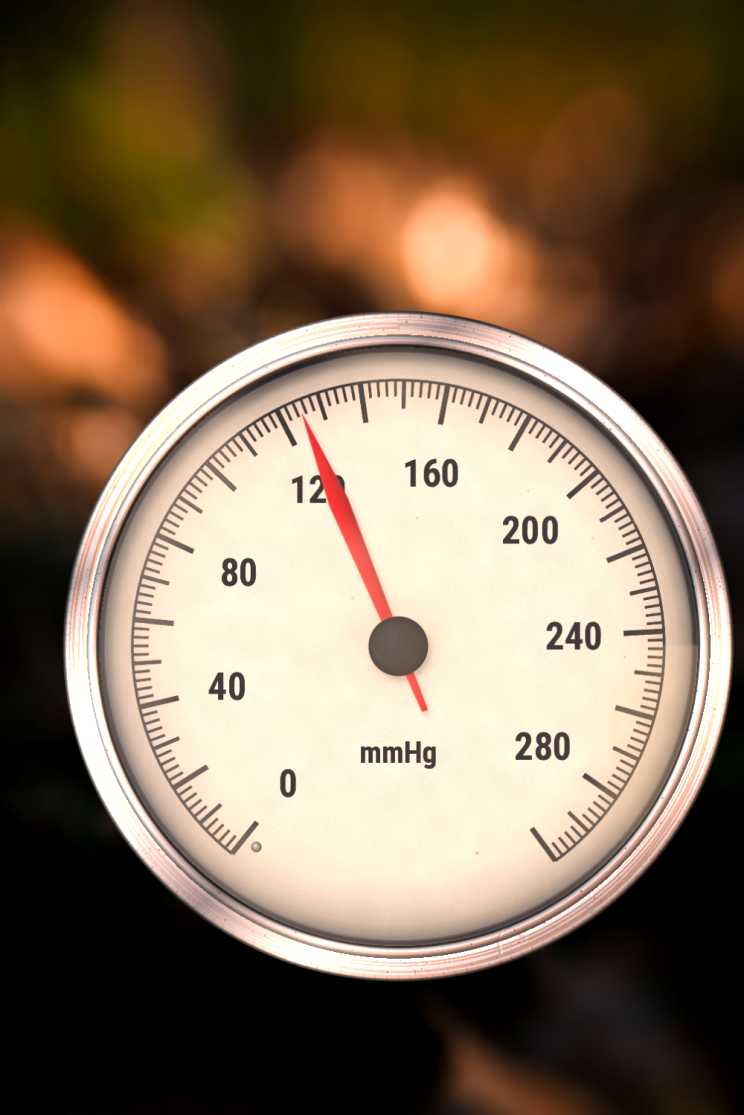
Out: 125 mmHg
